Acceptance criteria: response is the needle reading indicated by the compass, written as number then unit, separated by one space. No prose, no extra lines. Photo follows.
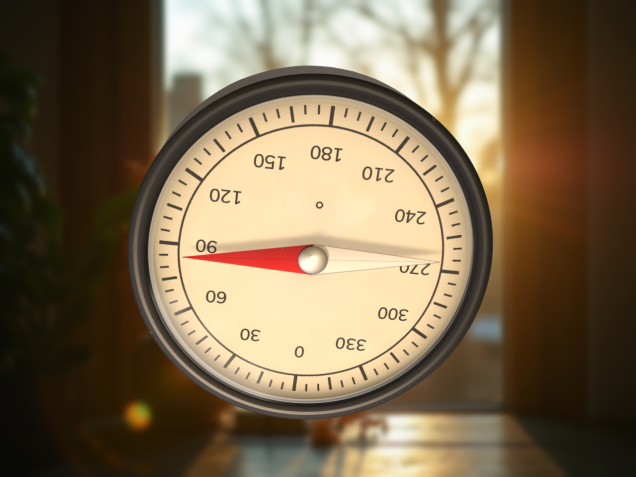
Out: 85 °
